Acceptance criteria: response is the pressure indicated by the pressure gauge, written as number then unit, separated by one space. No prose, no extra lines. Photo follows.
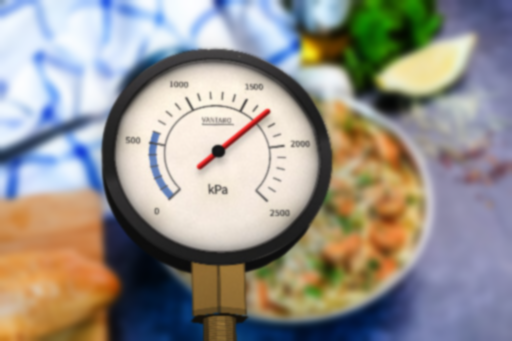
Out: 1700 kPa
